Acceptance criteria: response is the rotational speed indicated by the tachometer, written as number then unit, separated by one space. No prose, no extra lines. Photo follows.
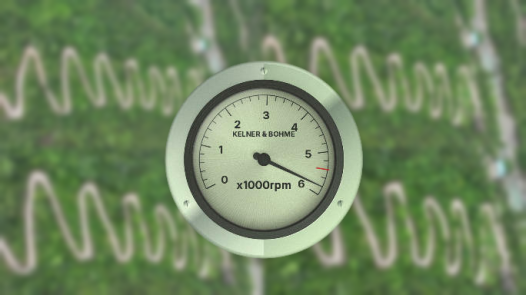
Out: 5800 rpm
